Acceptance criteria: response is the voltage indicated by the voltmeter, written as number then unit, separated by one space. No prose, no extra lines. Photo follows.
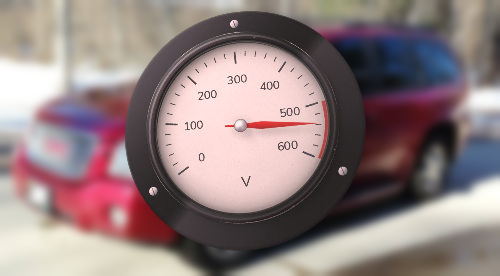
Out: 540 V
